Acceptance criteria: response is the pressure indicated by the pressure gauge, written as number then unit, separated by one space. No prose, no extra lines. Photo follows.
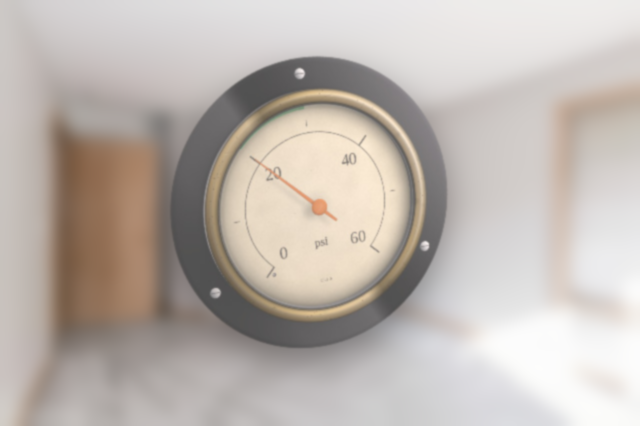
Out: 20 psi
